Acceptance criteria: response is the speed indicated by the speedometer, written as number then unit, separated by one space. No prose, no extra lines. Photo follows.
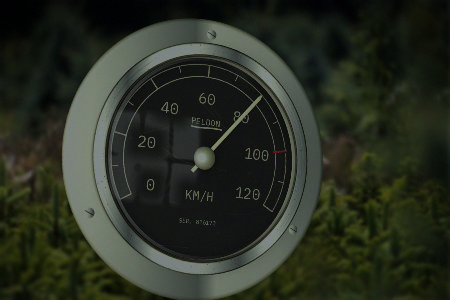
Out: 80 km/h
